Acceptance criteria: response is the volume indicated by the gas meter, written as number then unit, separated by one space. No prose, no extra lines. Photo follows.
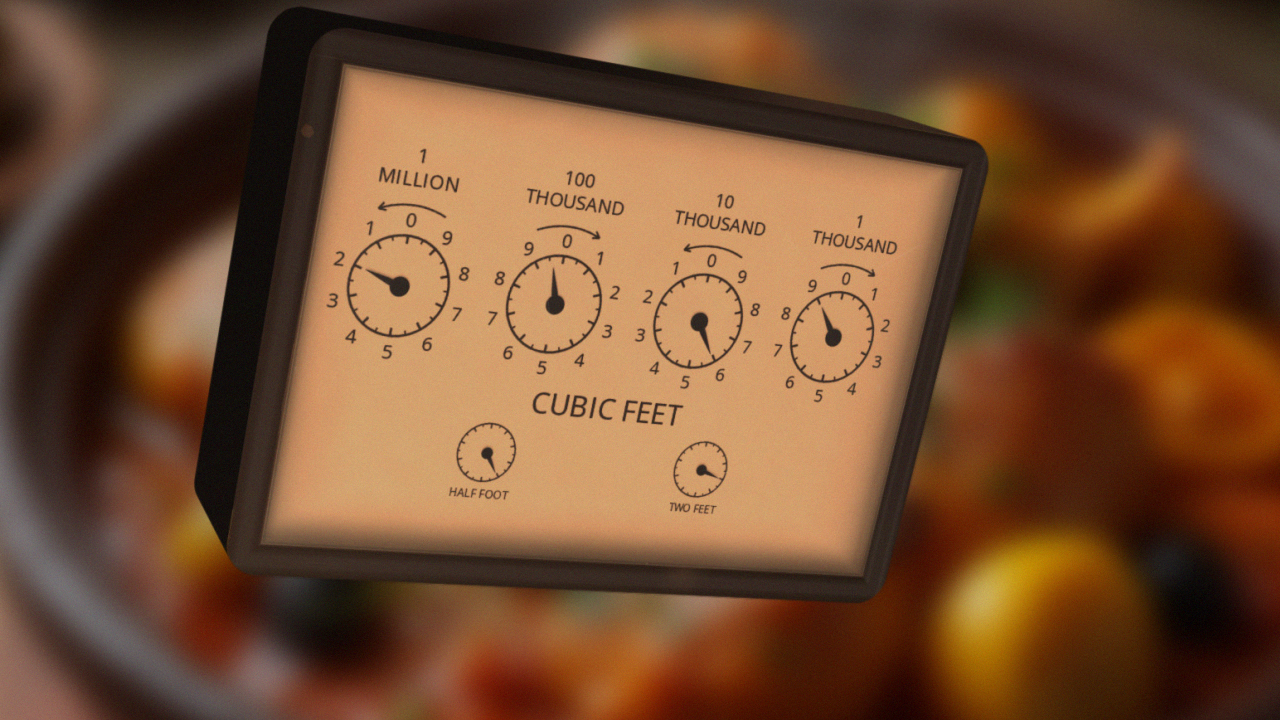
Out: 195900 ft³
